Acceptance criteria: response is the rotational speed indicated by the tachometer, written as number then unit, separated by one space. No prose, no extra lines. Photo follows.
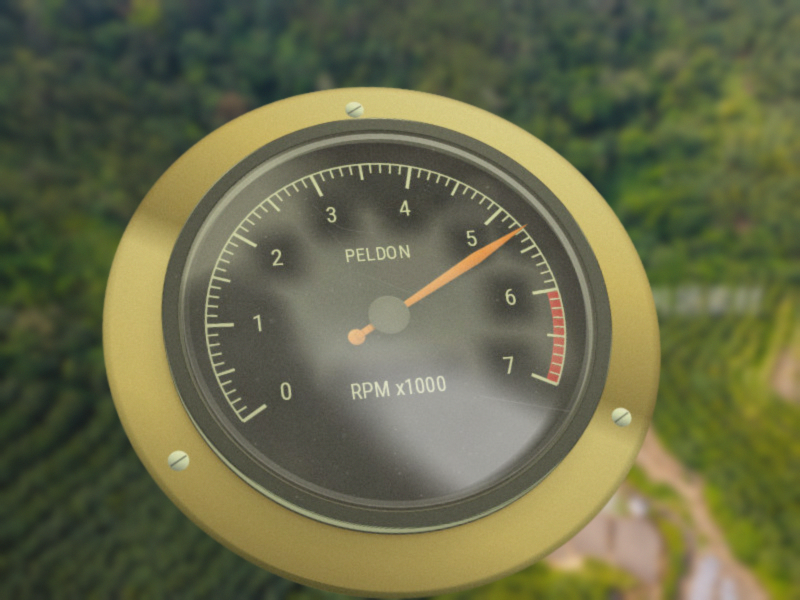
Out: 5300 rpm
